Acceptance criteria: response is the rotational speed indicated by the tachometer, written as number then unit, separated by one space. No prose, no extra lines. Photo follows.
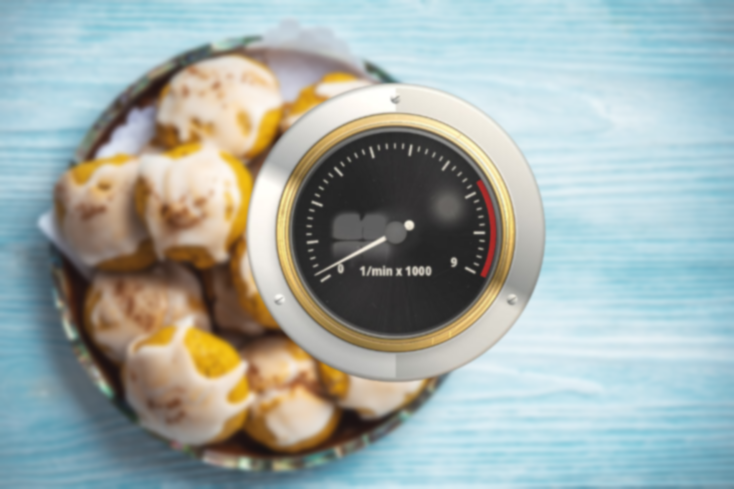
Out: 200 rpm
